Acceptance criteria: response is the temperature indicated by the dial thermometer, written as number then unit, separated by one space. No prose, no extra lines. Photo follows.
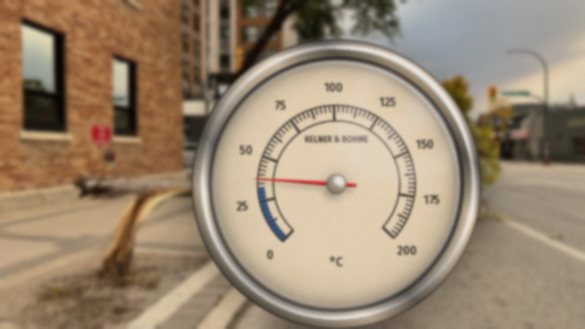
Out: 37.5 °C
